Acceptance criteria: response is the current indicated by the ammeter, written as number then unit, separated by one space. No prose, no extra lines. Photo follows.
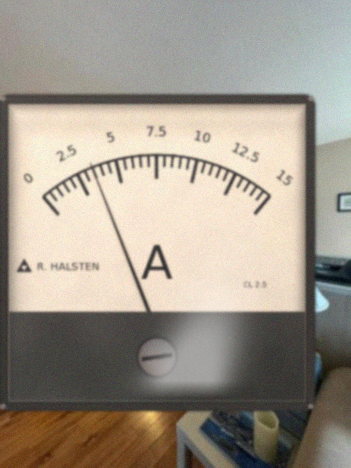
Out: 3.5 A
